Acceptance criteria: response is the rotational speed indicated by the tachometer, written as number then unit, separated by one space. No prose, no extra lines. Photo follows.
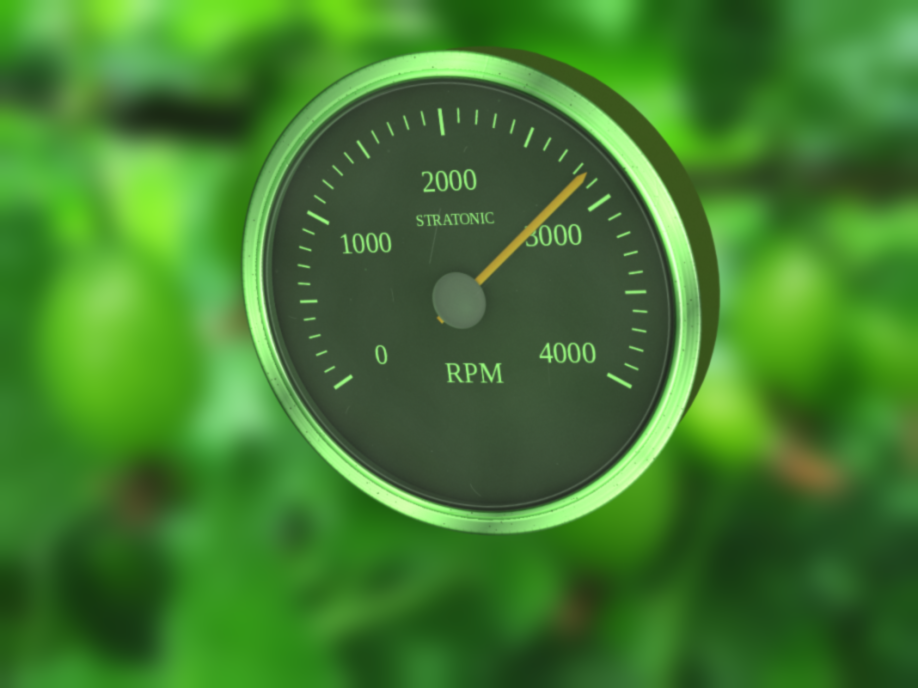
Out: 2850 rpm
